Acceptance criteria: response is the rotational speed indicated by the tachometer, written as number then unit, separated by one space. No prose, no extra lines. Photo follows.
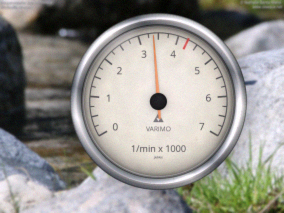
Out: 3375 rpm
